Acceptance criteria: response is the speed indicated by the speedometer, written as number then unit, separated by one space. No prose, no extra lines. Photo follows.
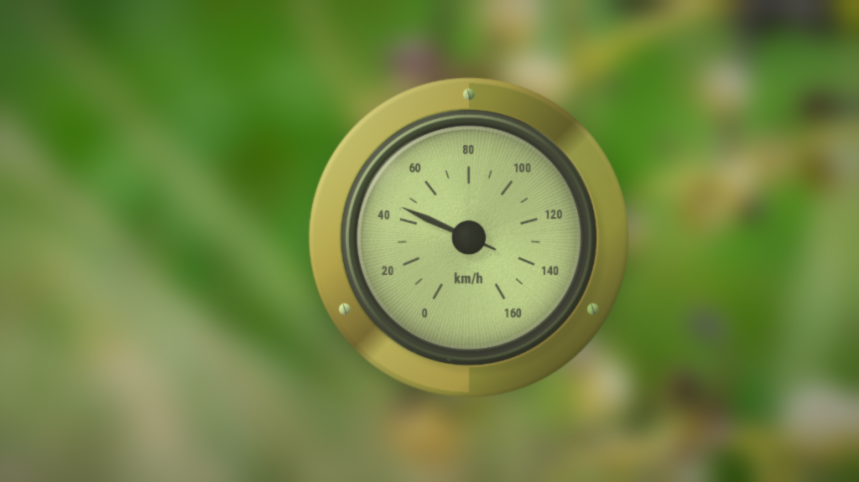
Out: 45 km/h
